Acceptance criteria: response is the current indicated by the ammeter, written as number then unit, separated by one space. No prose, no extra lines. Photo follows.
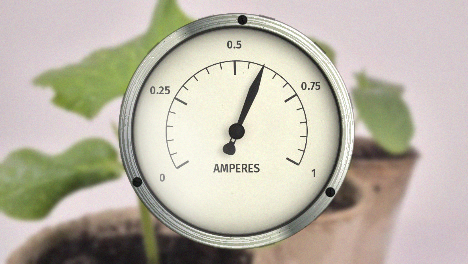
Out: 0.6 A
